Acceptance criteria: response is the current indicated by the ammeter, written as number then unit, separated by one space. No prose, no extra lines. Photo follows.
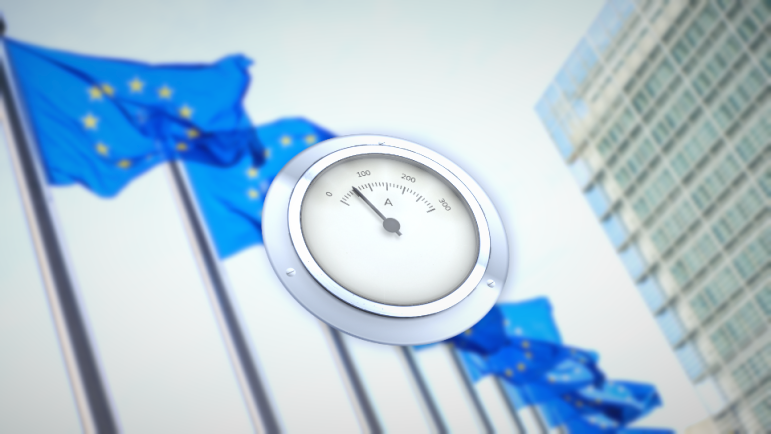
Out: 50 A
